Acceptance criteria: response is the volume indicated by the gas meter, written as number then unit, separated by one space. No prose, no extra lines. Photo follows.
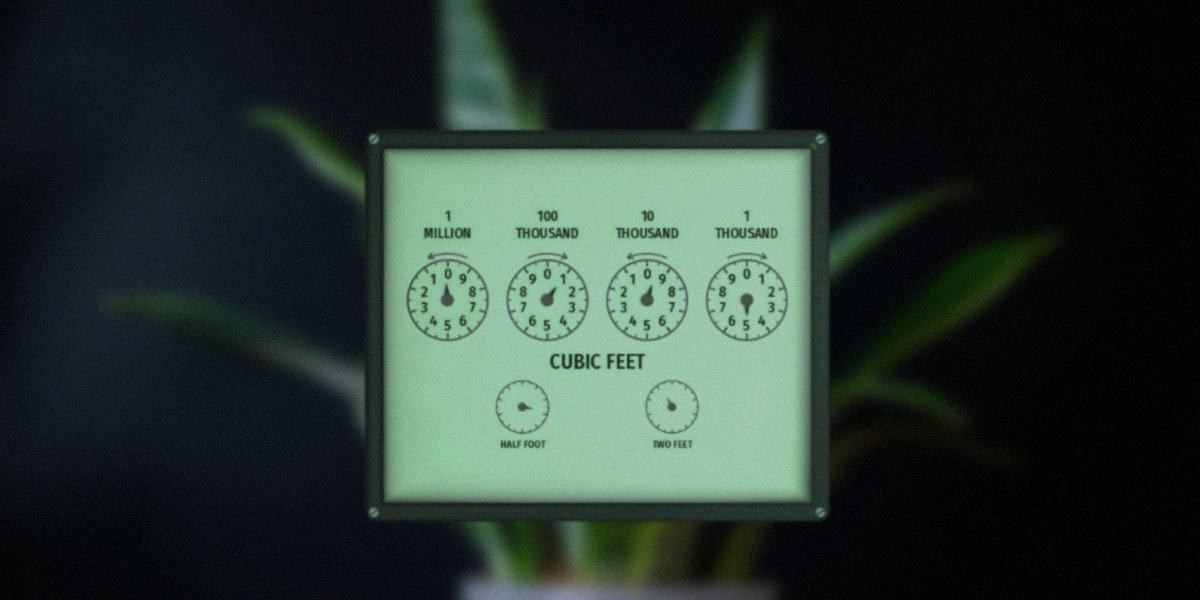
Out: 9500 ft³
